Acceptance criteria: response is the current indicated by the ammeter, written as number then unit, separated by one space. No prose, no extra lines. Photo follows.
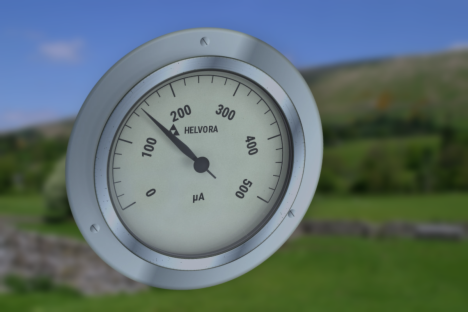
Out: 150 µA
